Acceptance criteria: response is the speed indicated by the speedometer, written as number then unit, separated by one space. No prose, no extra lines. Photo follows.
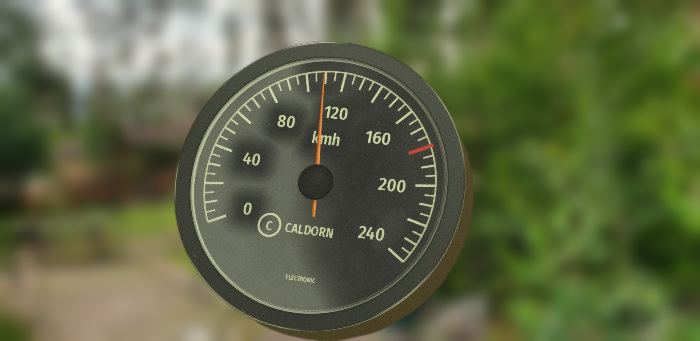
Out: 110 km/h
